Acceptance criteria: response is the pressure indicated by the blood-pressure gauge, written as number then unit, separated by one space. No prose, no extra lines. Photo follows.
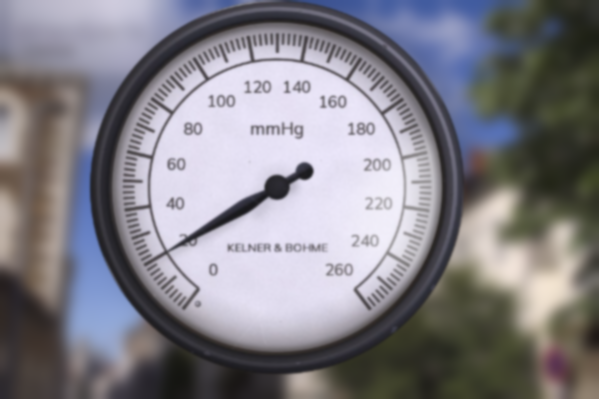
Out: 20 mmHg
